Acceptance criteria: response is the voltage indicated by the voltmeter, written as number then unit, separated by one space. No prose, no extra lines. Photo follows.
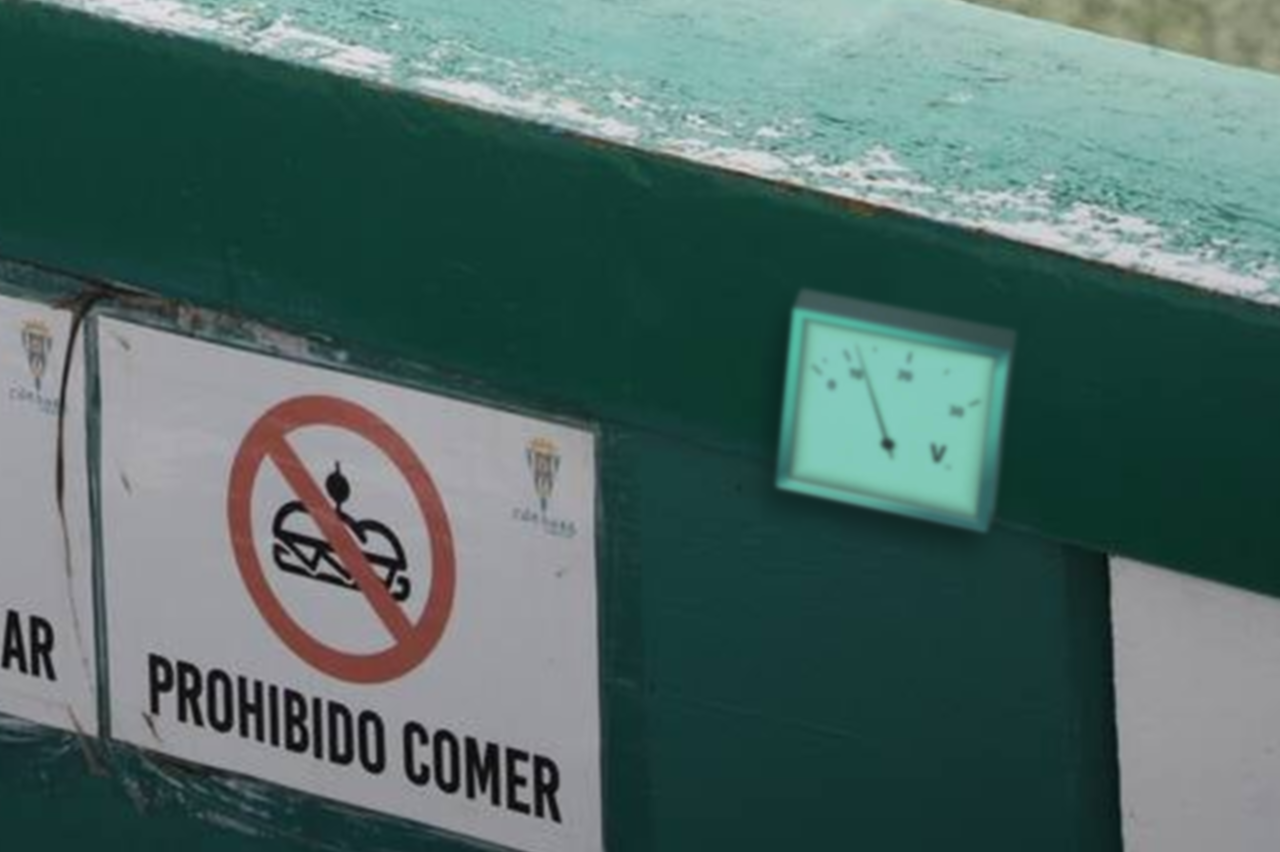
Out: 12.5 V
